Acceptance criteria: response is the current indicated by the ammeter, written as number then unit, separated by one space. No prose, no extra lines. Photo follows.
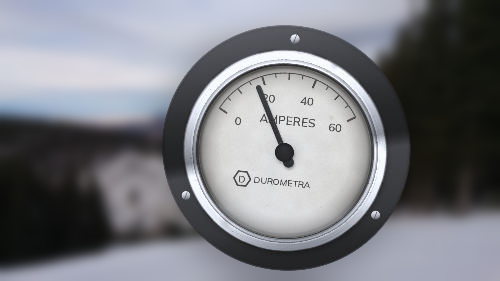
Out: 17.5 A
